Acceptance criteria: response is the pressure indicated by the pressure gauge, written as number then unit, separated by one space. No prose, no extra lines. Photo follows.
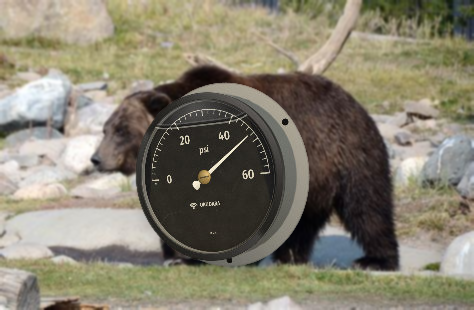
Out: 48 psi
